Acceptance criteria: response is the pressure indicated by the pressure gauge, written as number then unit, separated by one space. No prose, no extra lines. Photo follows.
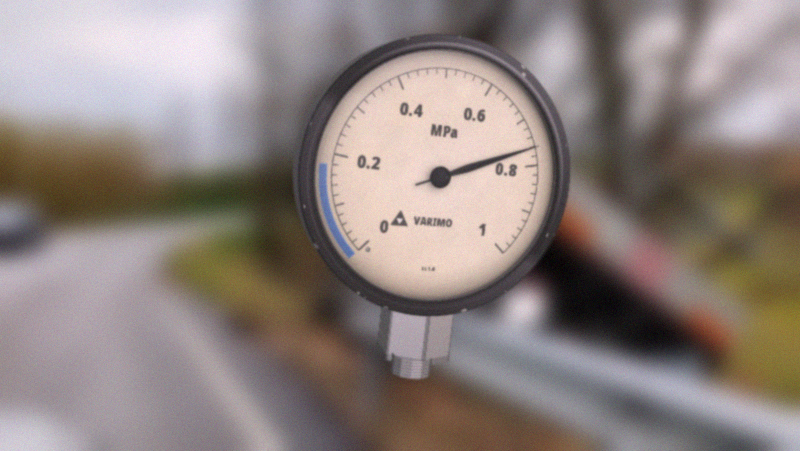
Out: 0.76 MPa
